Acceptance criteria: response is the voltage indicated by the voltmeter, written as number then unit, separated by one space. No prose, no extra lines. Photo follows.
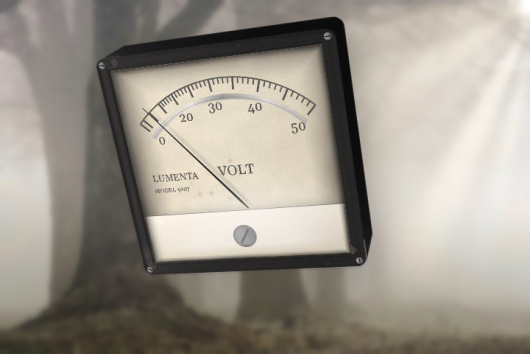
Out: 10 V
